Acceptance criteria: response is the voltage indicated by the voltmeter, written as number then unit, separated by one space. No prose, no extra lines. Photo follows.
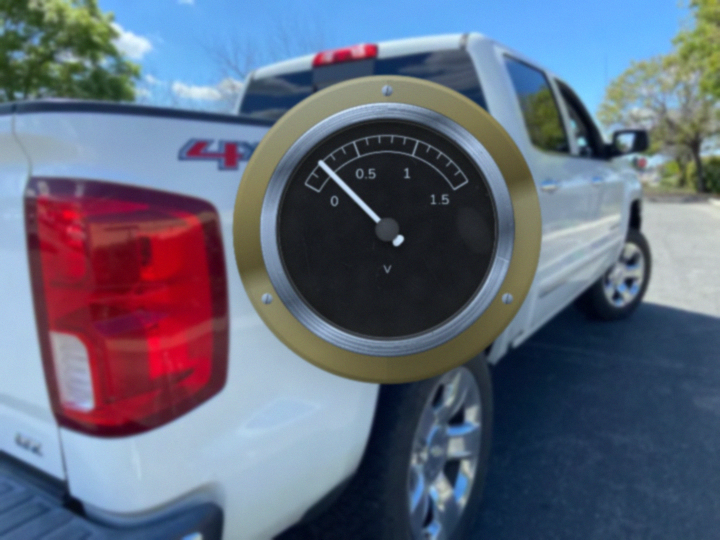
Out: 0.2 V
